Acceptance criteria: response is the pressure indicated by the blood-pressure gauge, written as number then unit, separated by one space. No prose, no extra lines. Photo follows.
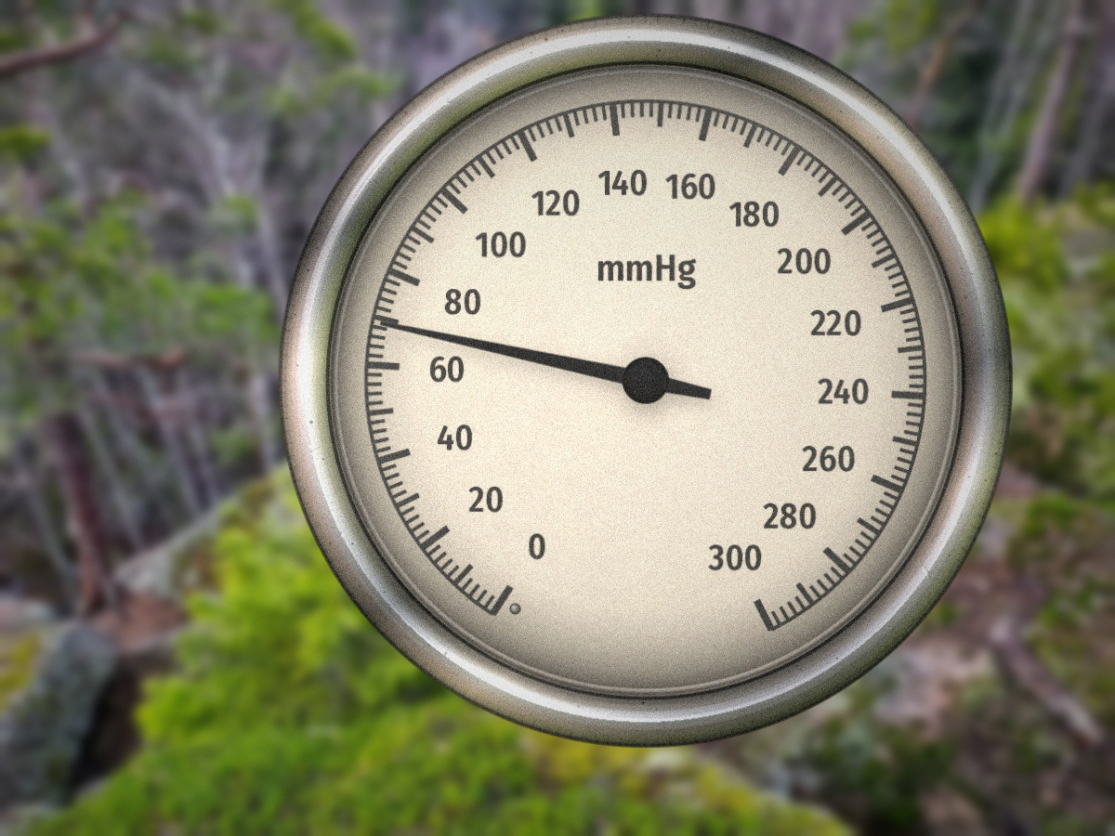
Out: 69 mmHg
